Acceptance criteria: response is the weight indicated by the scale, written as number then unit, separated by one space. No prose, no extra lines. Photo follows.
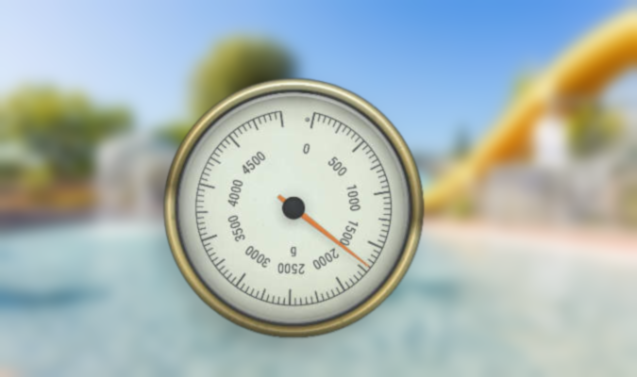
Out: 1700 g
